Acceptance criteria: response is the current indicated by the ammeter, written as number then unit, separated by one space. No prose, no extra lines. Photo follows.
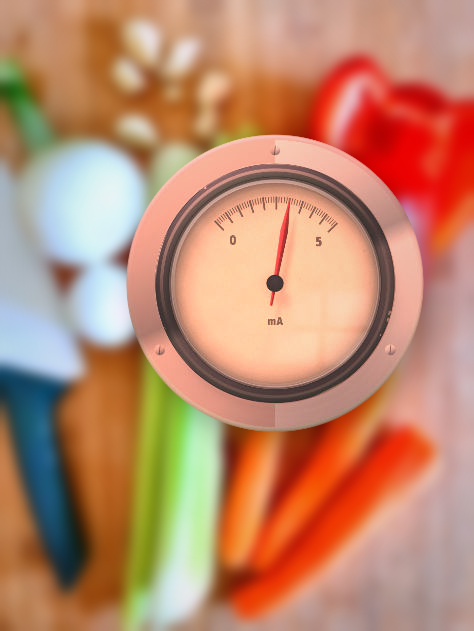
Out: 3 mA
